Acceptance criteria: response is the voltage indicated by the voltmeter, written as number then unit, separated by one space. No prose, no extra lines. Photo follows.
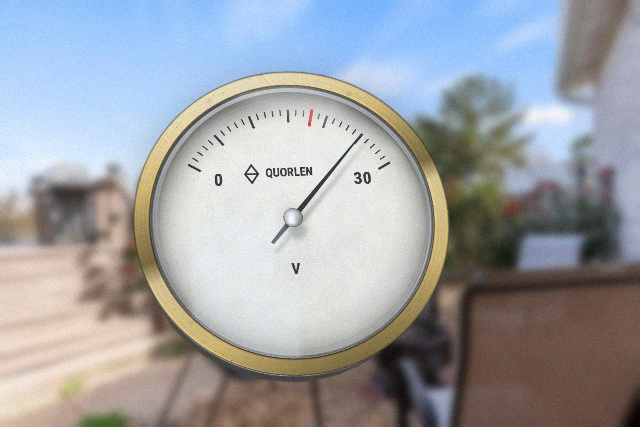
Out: 25 V
